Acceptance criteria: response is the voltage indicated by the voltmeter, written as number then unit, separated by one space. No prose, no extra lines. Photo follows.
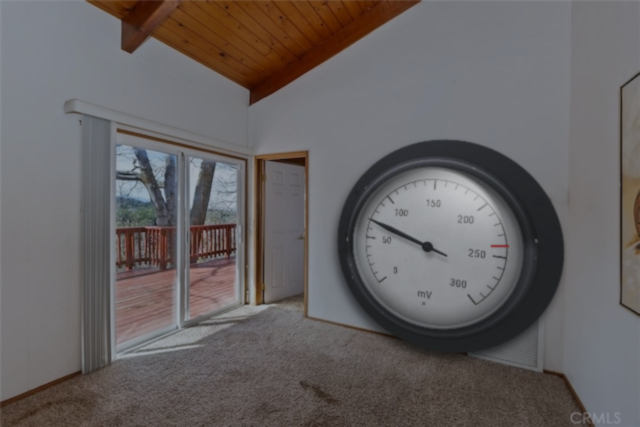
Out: 70 mV
